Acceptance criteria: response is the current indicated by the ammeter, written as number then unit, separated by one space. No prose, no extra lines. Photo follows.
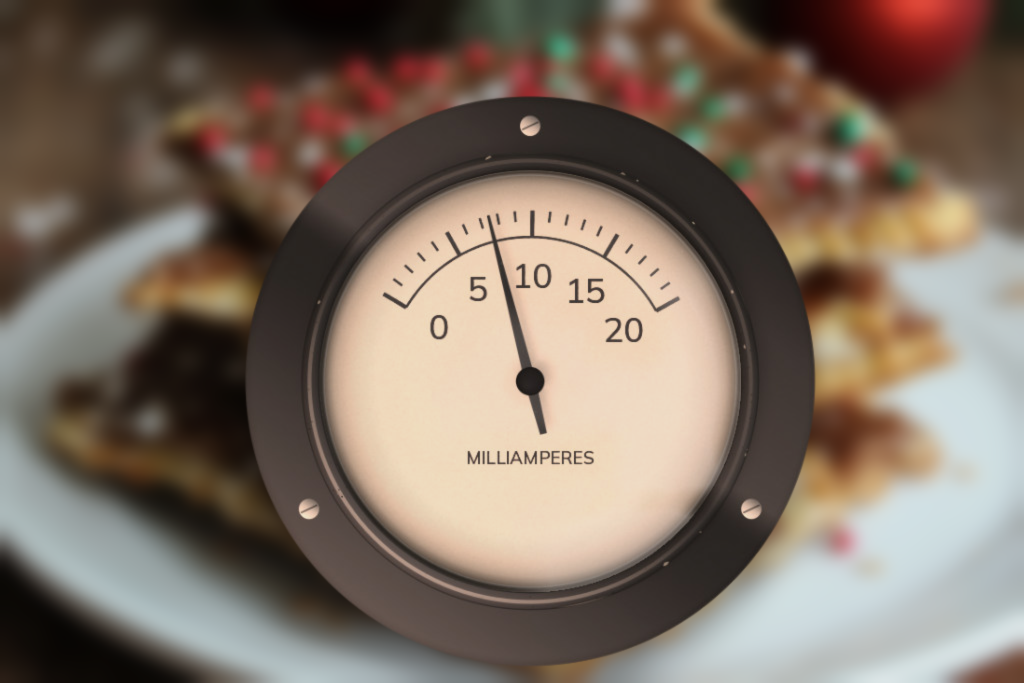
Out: 7.5 mA
